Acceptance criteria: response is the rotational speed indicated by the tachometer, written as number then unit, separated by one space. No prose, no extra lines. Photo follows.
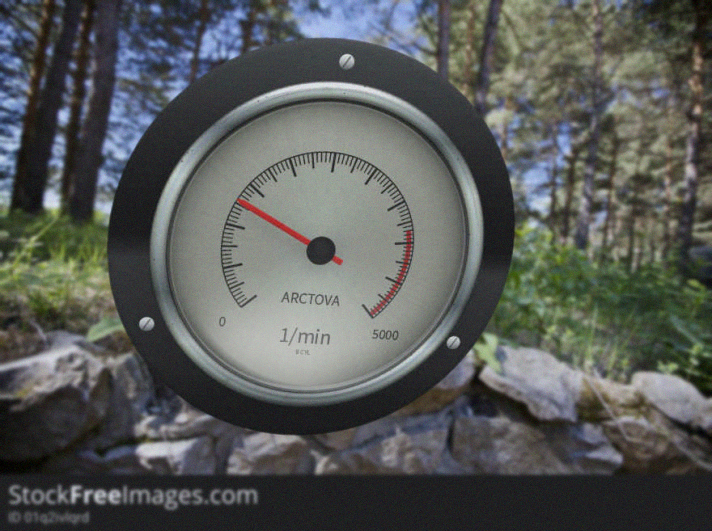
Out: 1300 rpm
